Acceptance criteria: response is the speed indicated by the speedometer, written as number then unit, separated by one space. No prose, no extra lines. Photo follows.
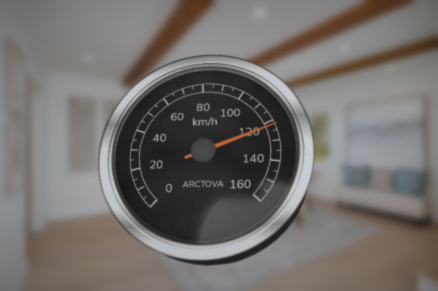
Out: 122.5 km/h
